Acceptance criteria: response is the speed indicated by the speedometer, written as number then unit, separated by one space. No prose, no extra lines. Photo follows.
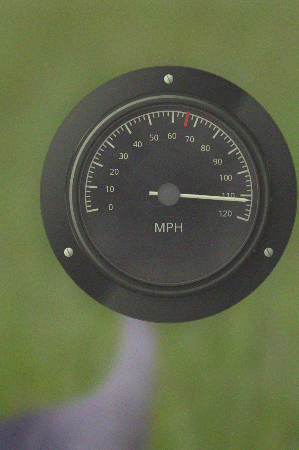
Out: 112 mph
